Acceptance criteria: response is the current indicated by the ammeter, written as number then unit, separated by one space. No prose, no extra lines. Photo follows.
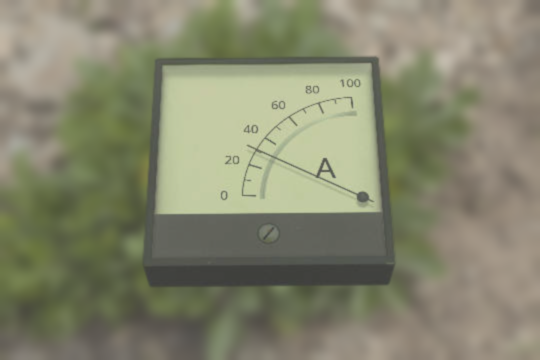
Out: 30 A
